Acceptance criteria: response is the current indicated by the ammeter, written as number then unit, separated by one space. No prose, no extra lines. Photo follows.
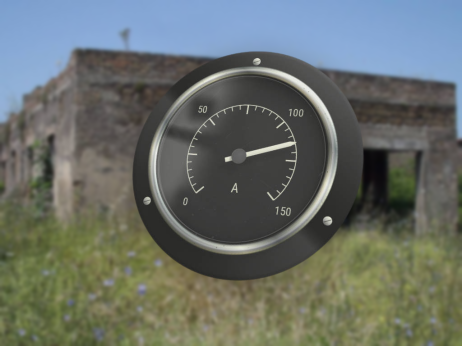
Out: 115 A
